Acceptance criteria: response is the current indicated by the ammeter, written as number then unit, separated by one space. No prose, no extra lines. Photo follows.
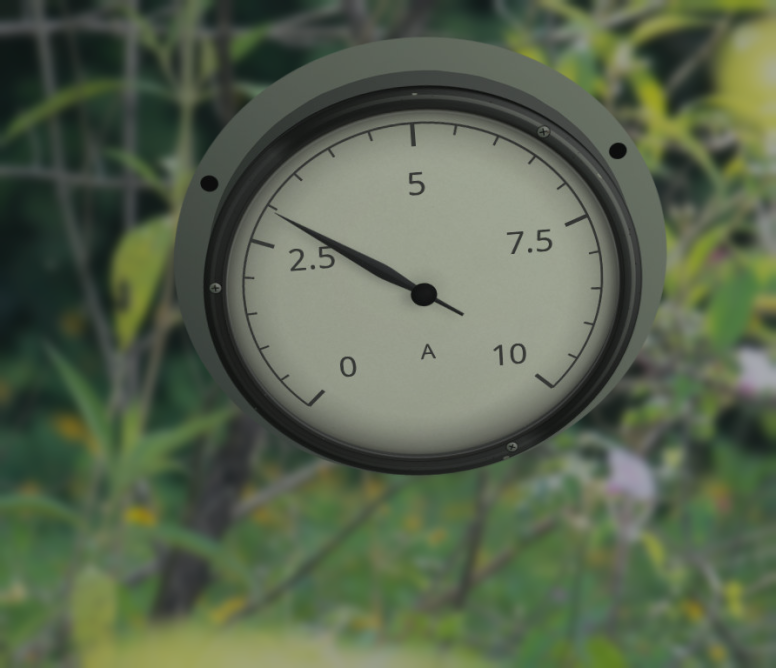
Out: 3 A
